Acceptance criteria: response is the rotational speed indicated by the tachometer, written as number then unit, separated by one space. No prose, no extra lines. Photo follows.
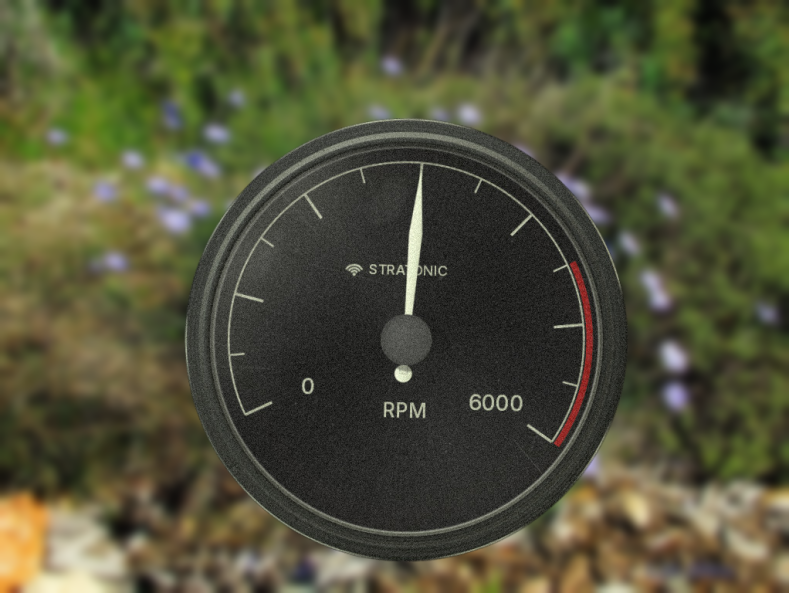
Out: 3000 rpm
